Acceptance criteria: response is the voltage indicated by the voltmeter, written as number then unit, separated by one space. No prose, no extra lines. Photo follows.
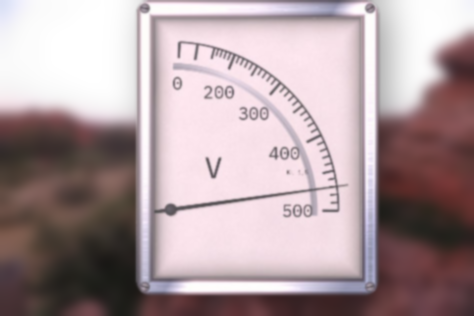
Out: 470 V
